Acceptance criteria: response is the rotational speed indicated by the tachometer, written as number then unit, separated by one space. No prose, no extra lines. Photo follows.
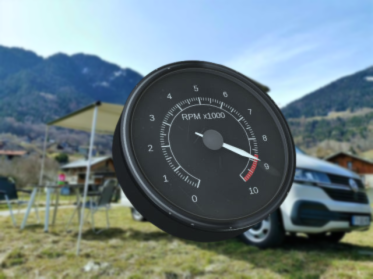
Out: 9000 rpm
